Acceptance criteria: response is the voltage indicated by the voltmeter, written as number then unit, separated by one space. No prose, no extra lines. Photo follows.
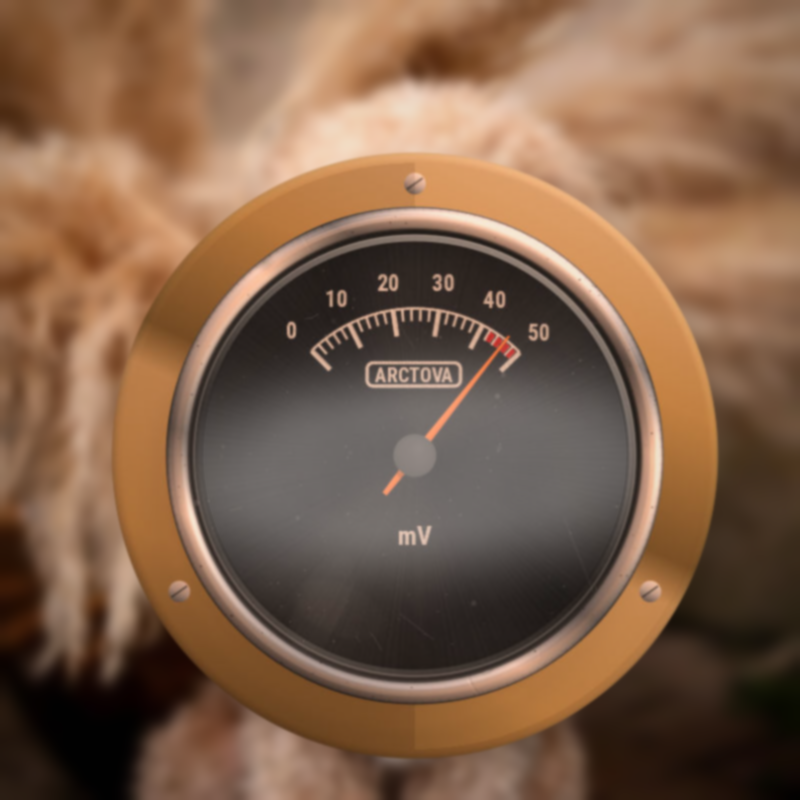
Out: 46 mV
